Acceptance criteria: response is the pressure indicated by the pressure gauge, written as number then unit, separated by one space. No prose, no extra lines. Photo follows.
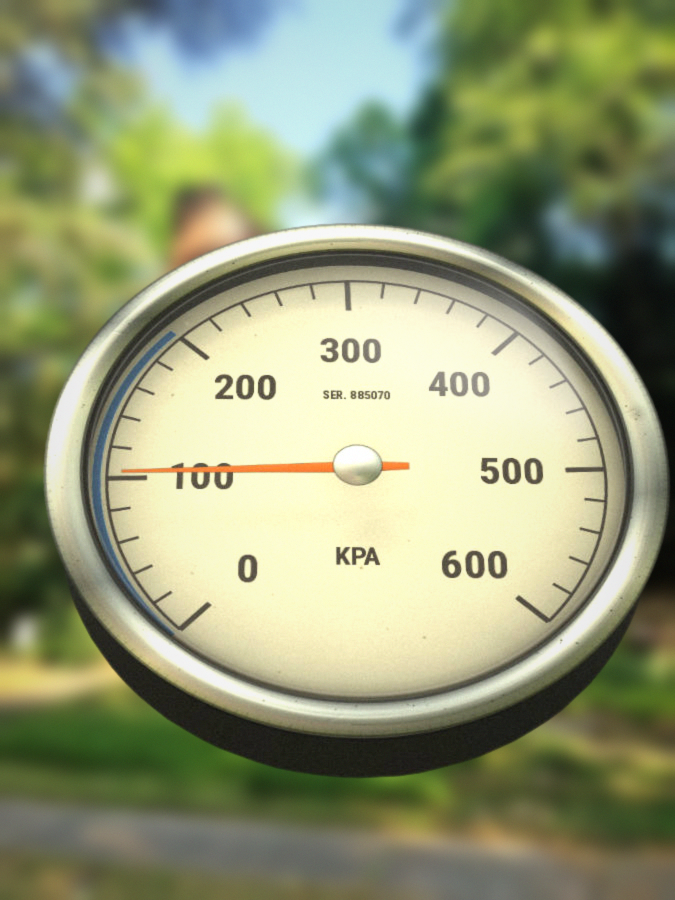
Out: 100 kPa
